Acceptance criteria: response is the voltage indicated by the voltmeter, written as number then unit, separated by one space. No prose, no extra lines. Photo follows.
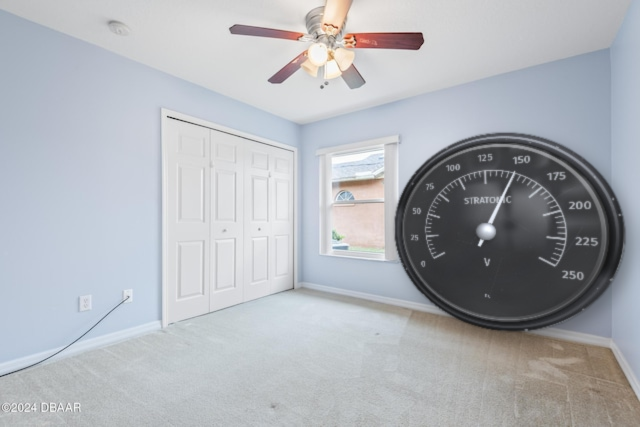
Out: 150 V
